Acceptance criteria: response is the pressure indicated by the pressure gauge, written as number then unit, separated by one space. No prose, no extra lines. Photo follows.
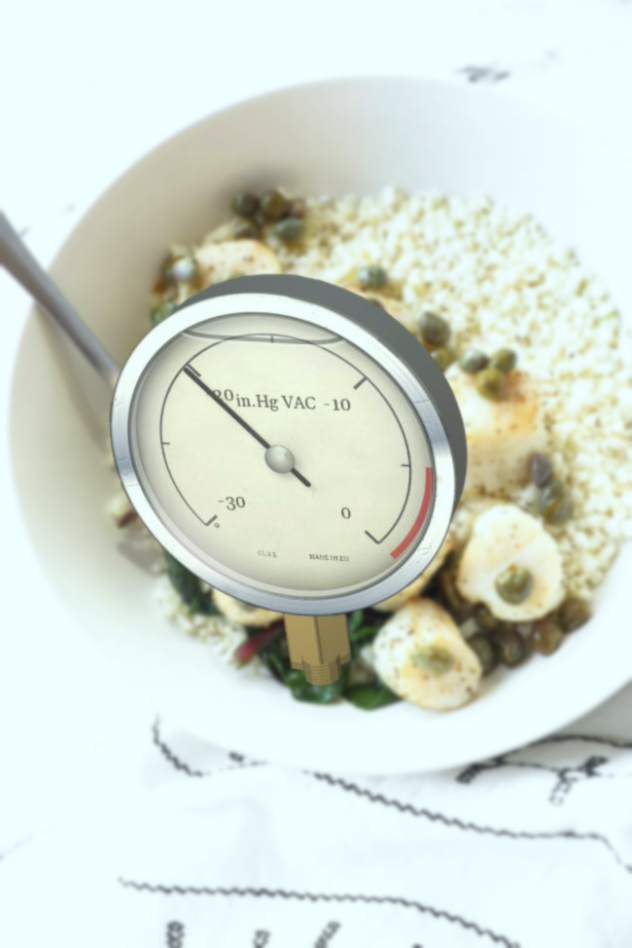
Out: -20 inHg
